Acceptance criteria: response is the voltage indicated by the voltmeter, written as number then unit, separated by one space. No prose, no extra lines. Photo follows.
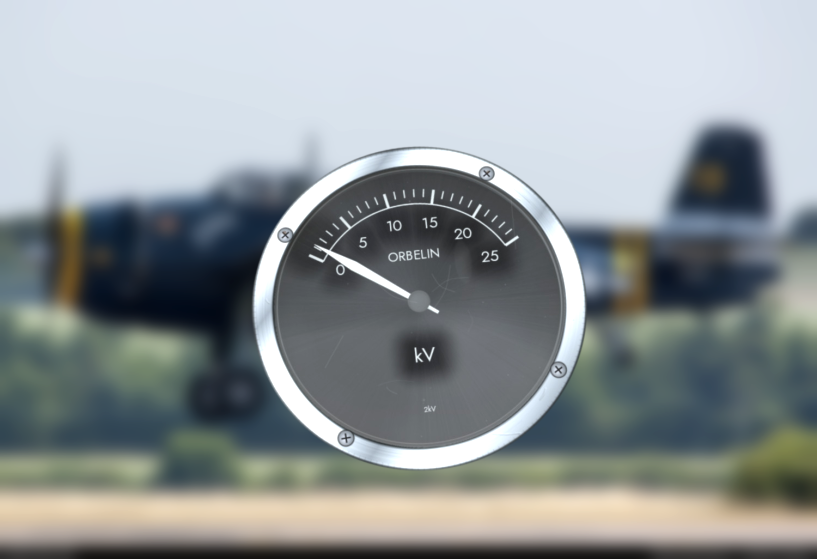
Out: 1 kV
